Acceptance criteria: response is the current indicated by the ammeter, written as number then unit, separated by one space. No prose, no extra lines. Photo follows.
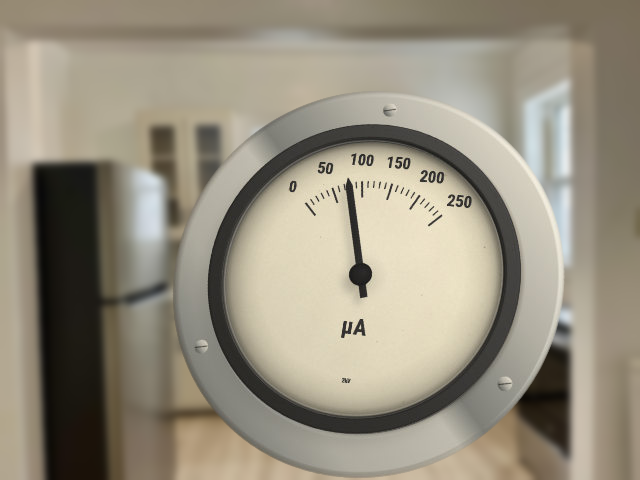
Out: 80 µA
